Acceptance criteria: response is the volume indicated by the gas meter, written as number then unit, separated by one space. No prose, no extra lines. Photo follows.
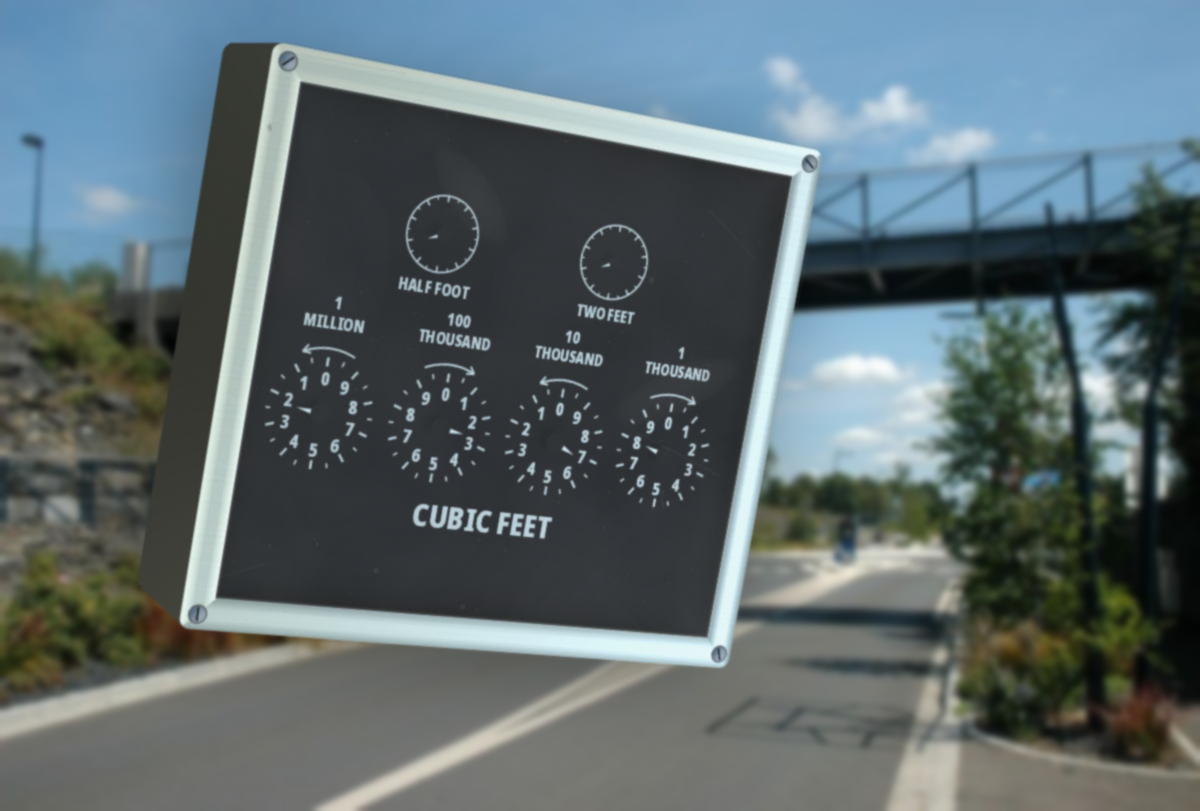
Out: 226800 ft³
